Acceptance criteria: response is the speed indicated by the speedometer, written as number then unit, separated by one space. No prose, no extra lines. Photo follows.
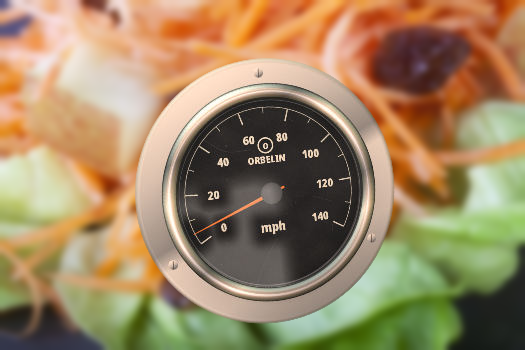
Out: 5 mph
